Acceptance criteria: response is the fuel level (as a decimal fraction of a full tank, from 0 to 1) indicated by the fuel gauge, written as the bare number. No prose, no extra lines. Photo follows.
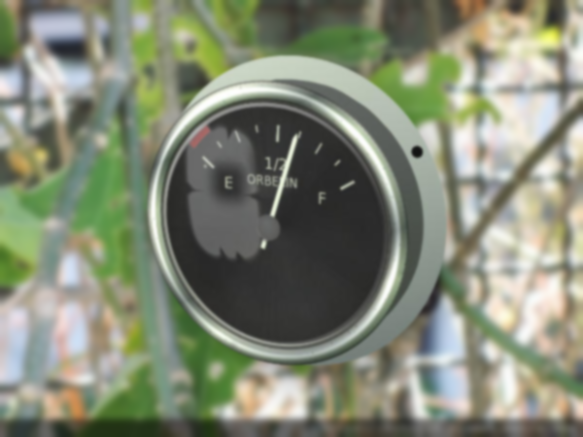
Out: 0.625
